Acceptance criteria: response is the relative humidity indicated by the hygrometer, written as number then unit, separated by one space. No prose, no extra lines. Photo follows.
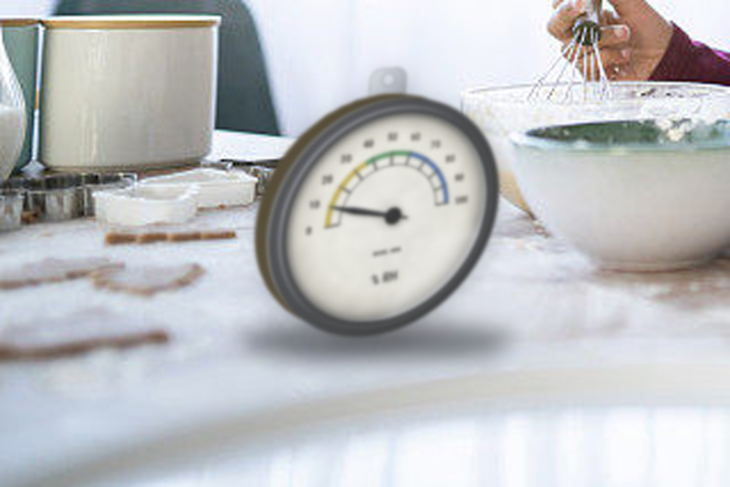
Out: 10 %
